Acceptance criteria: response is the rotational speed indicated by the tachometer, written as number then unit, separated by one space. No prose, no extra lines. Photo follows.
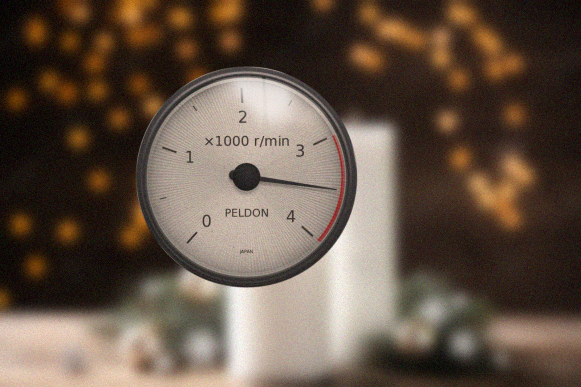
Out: 3500 rpm
